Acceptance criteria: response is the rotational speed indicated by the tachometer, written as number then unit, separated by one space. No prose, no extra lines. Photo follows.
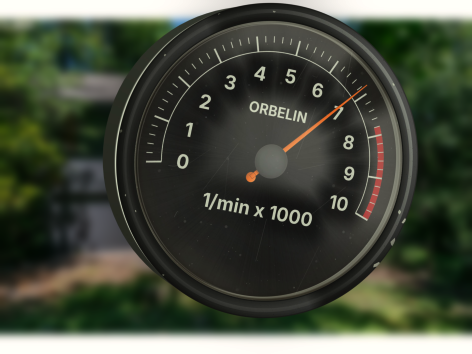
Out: 6800 rpm
